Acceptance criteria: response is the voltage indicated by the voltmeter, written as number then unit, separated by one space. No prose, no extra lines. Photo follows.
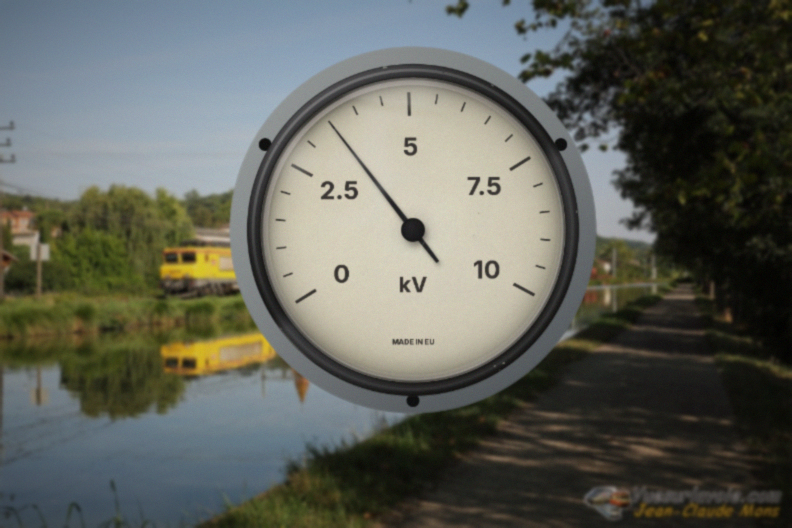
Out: 3.5 kV
